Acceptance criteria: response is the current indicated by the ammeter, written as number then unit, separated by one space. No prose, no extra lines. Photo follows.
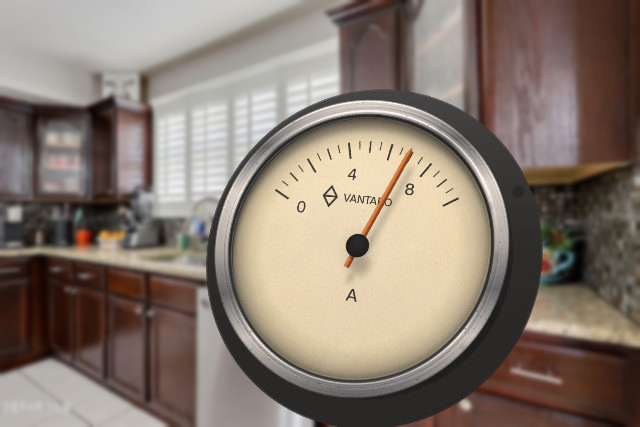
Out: 7 A
